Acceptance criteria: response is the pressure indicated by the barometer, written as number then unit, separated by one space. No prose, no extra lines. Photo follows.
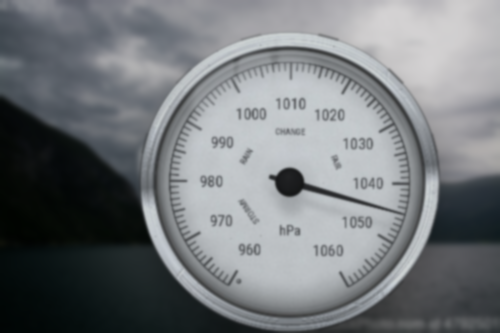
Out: 1045 hPa
